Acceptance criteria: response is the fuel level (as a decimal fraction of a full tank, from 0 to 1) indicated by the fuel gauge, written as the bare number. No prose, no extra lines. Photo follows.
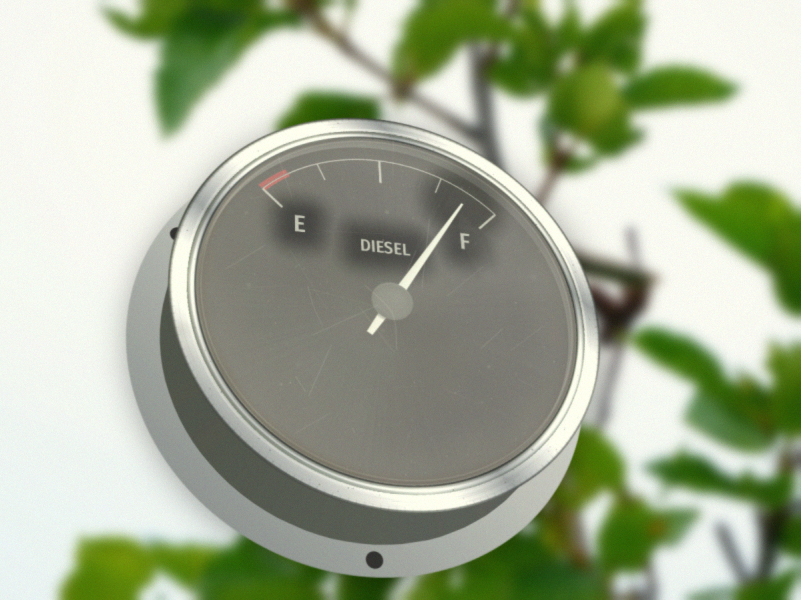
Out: 0.875
